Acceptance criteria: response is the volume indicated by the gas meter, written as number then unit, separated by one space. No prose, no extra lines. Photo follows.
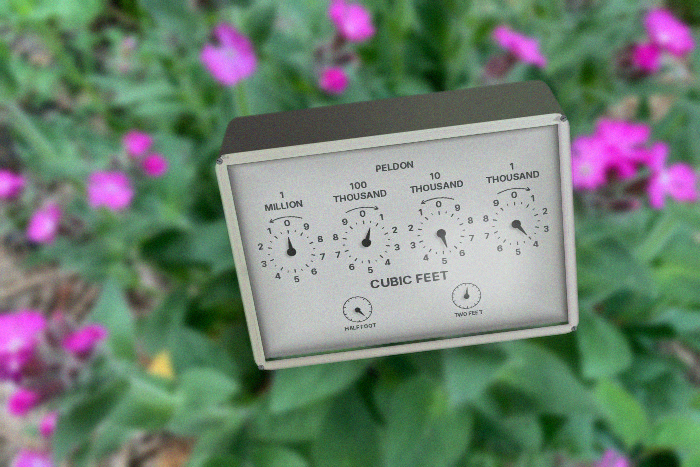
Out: 5400 ft³
